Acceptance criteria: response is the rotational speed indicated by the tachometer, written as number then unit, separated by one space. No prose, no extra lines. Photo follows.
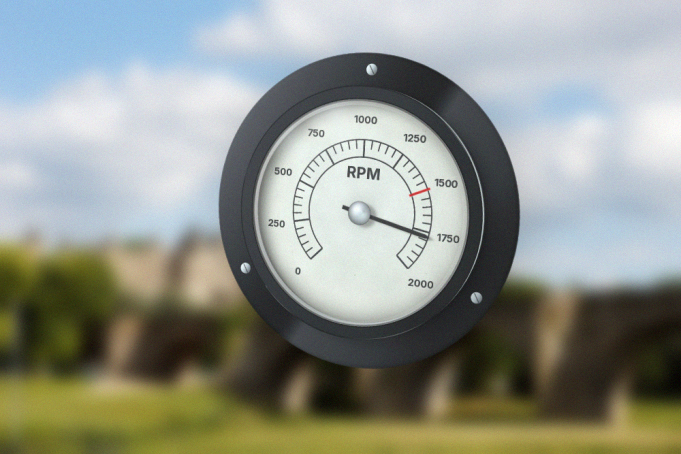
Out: 1775 rpm
